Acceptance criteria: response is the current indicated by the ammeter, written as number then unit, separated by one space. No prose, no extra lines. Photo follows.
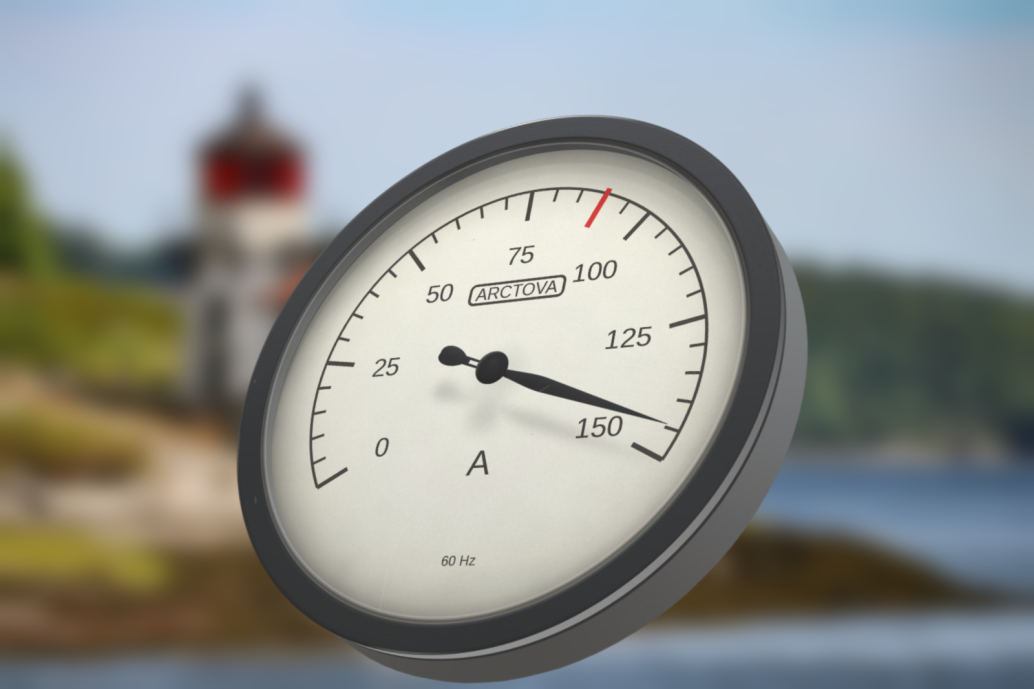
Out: 145 A
